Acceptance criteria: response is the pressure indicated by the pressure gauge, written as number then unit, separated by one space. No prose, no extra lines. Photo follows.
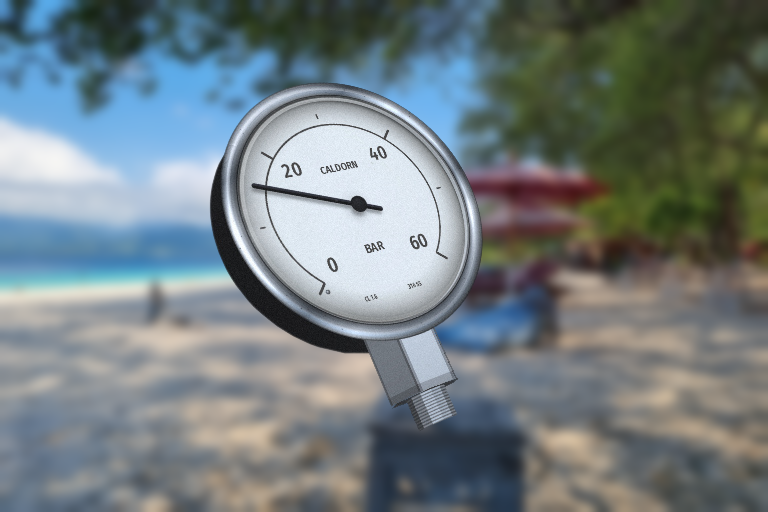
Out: 15 bar
